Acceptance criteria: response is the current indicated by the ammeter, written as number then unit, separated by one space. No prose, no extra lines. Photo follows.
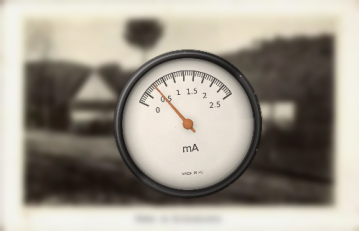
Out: 0.5 mA
